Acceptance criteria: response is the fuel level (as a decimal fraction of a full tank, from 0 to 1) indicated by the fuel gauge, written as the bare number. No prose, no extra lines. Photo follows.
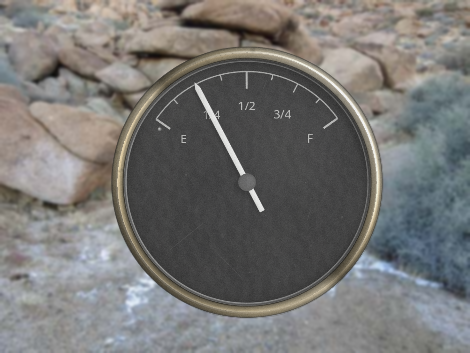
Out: 0.25
